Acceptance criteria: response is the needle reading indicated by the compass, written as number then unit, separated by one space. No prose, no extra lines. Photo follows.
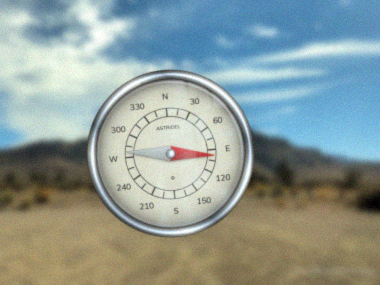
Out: 97.5 °
